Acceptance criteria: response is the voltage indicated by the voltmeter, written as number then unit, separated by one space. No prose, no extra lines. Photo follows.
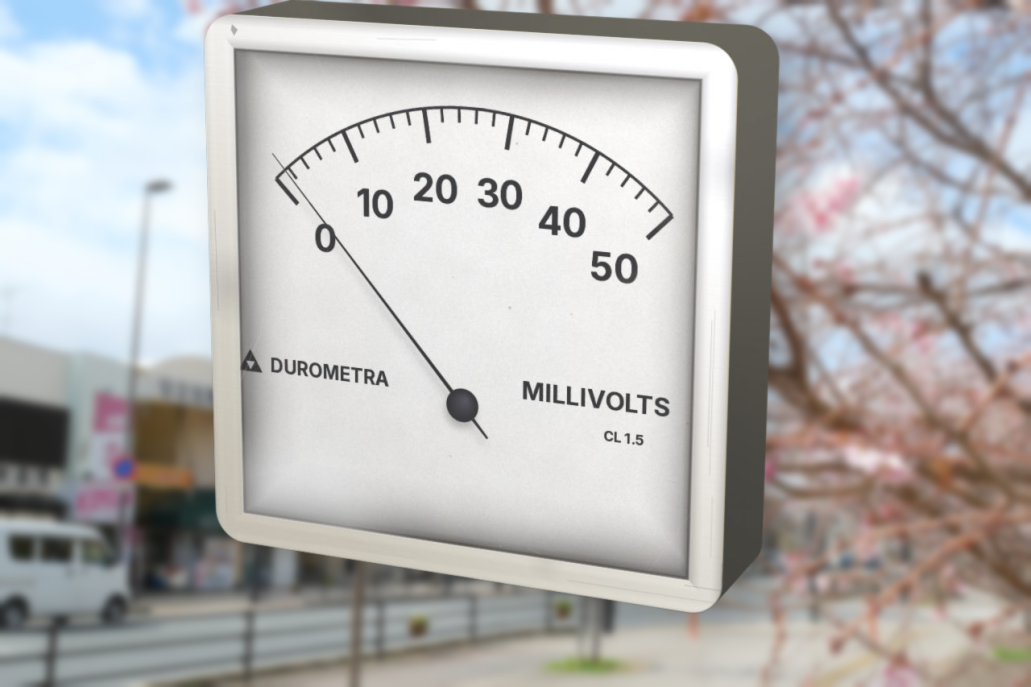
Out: 2 mV
